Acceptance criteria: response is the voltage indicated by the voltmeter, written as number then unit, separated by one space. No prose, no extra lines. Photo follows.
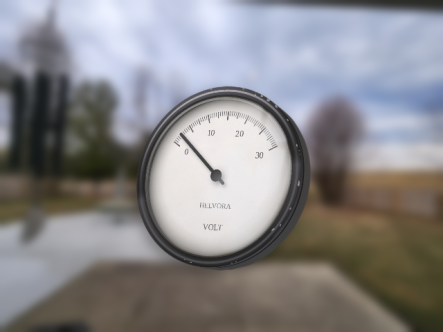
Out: 2.5 V
